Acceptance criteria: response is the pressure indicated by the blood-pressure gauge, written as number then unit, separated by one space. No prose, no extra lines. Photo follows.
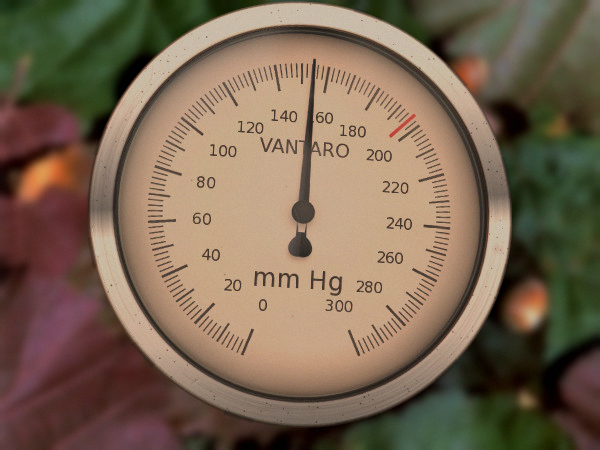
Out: 154 mmHg
